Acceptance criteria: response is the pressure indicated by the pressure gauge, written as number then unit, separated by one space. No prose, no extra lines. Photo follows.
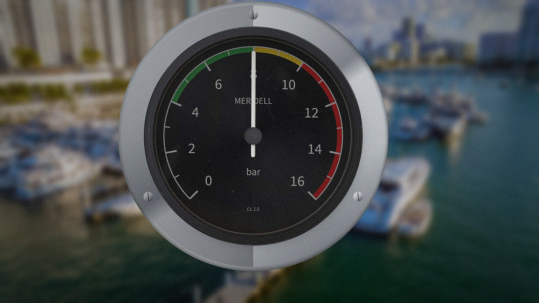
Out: 8 bar
